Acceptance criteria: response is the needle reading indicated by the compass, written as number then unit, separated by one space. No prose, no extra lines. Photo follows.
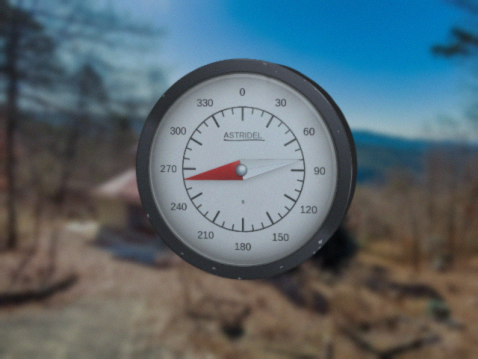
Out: 260 °
